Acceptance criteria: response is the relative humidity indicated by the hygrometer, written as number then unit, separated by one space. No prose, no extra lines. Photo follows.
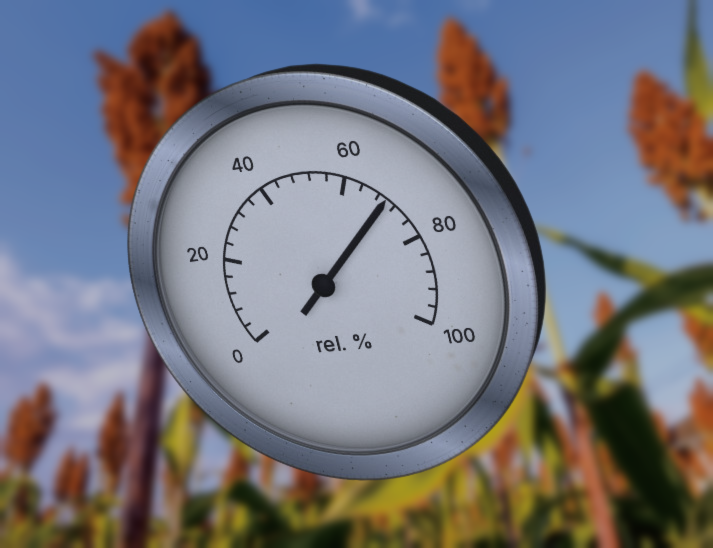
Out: 70 %
